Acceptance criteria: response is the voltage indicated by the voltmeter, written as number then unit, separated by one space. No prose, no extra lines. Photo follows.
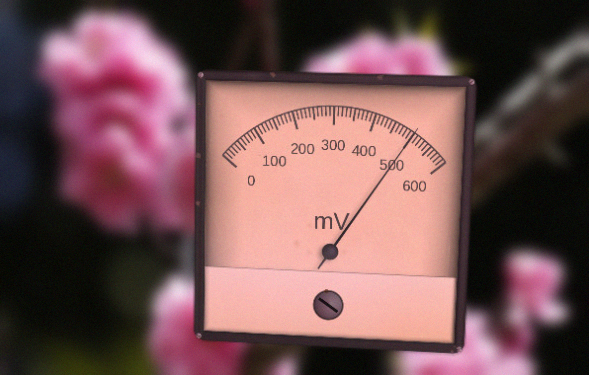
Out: 500 mV
